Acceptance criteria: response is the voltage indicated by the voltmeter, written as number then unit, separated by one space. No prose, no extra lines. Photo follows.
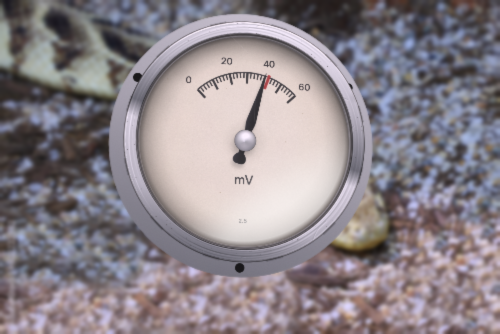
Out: 40 mV
